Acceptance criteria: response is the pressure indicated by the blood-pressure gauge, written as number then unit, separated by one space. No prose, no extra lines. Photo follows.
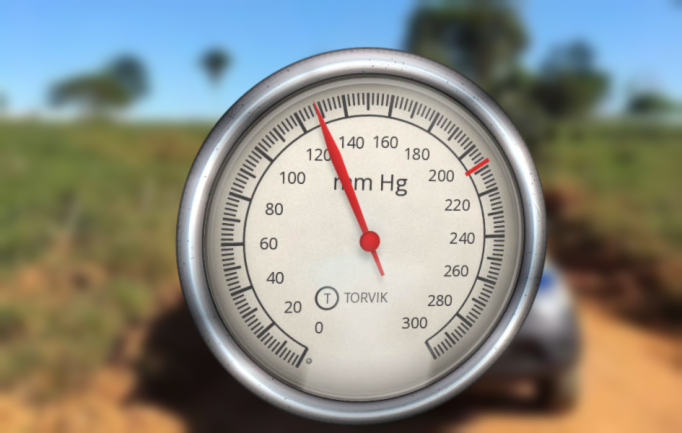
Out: 128 mmHg
